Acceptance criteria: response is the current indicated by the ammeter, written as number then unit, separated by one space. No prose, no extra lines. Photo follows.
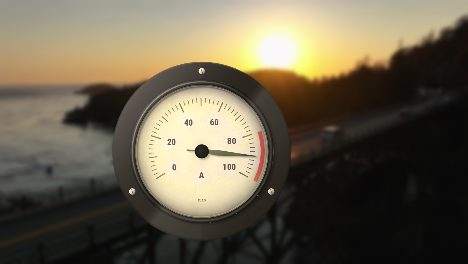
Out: 90 A
